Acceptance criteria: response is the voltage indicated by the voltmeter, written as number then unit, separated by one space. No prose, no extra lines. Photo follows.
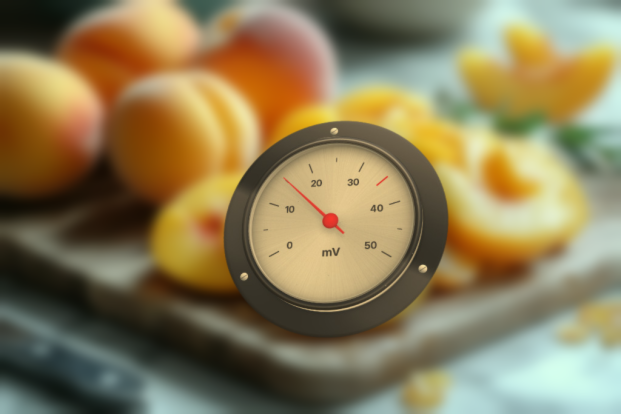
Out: 15 mV
